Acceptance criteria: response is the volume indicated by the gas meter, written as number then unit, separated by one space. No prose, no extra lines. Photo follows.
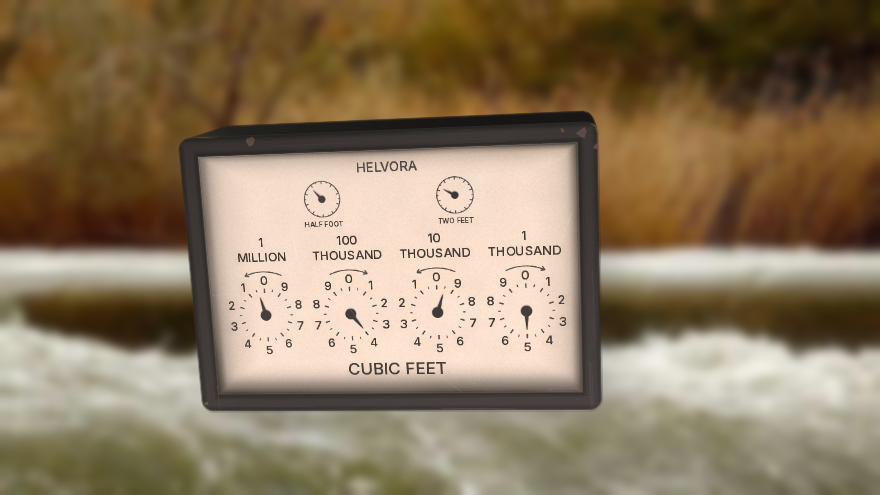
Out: 39500 ft³
